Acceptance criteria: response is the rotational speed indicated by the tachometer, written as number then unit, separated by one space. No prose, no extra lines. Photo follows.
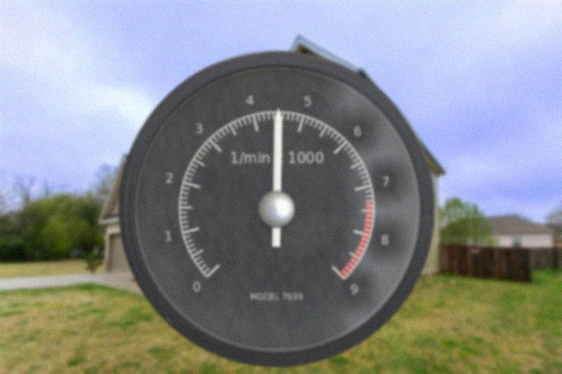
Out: 4500 rpm
